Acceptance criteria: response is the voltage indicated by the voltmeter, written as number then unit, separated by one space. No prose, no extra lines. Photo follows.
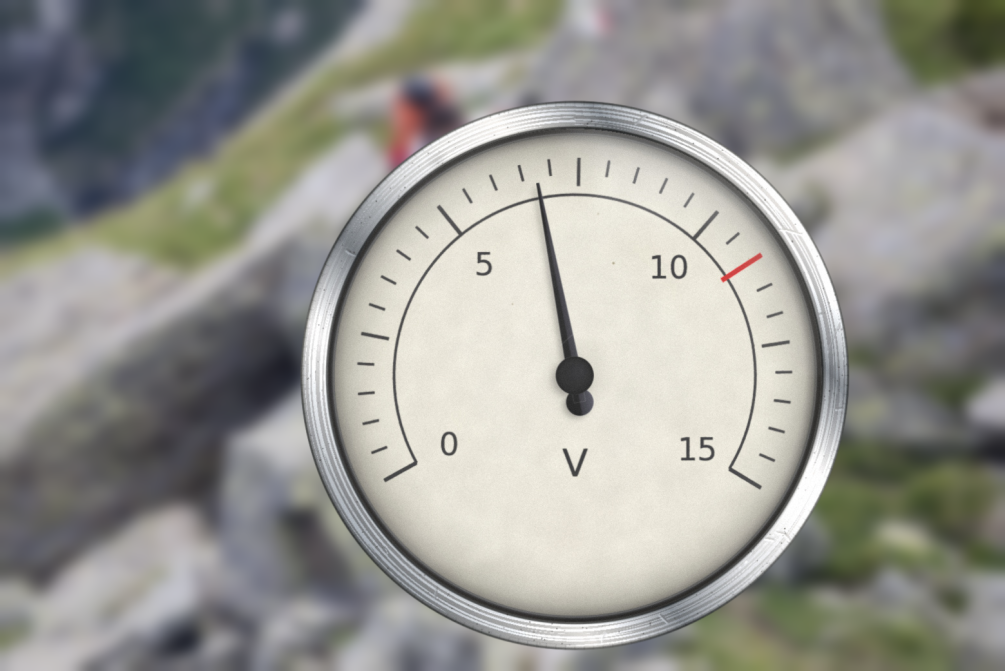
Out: 6.75 V
